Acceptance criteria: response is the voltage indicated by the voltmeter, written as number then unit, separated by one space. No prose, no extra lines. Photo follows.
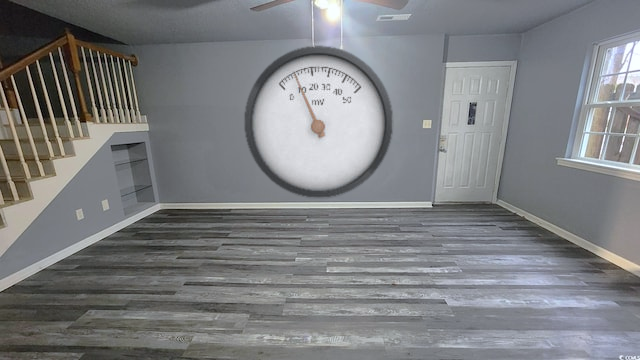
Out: 10 mV
